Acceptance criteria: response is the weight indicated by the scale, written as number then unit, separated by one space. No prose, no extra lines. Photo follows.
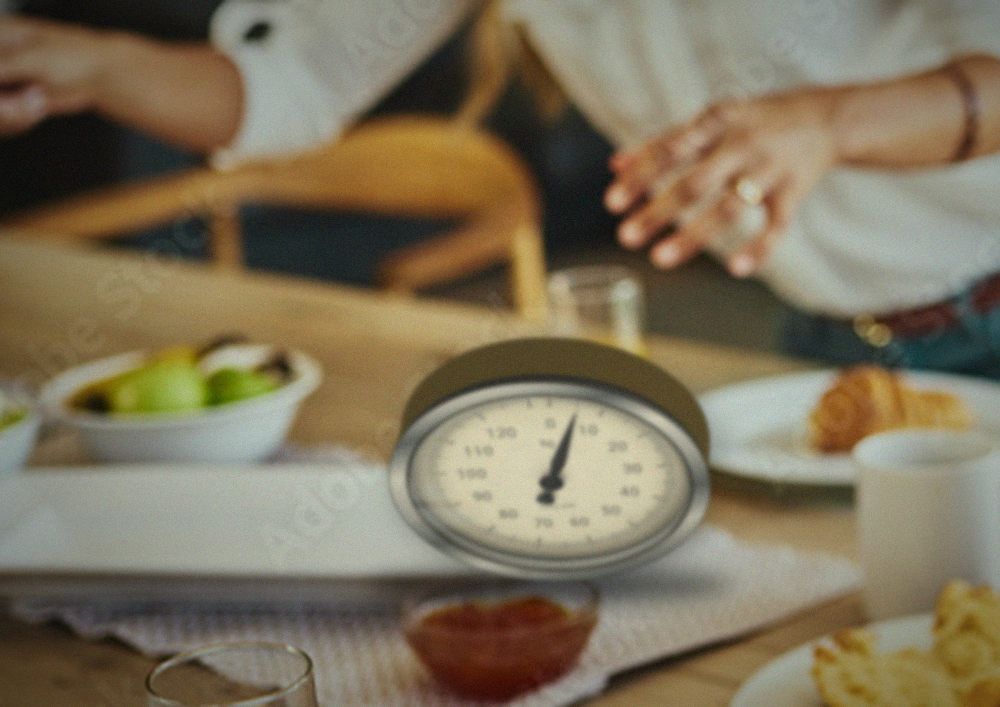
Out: 5 kg
